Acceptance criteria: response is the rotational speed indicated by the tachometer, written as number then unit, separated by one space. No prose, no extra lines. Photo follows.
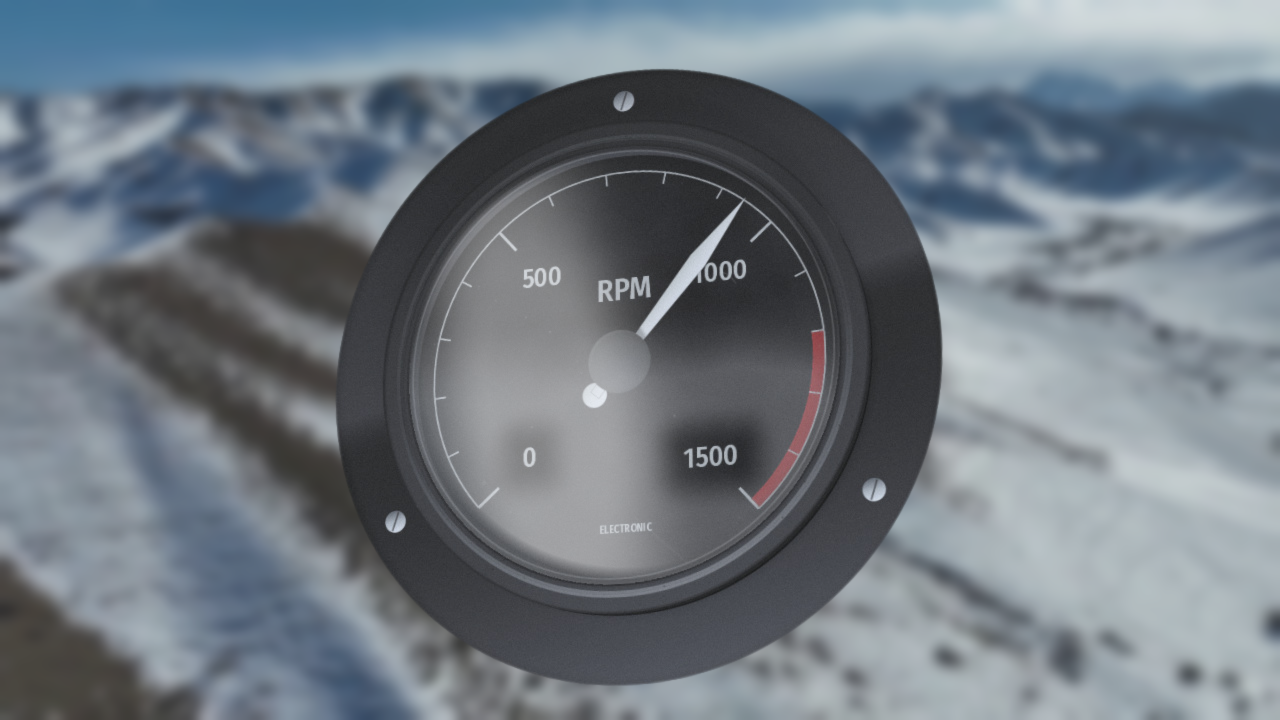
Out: 950 rpm
